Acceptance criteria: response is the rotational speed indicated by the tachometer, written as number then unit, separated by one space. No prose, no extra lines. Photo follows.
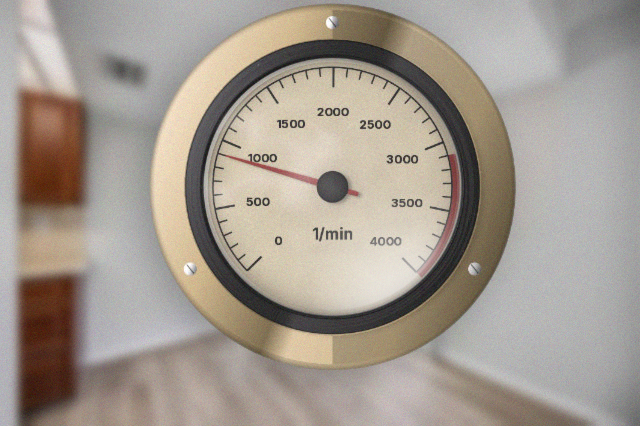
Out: 900 rpm
